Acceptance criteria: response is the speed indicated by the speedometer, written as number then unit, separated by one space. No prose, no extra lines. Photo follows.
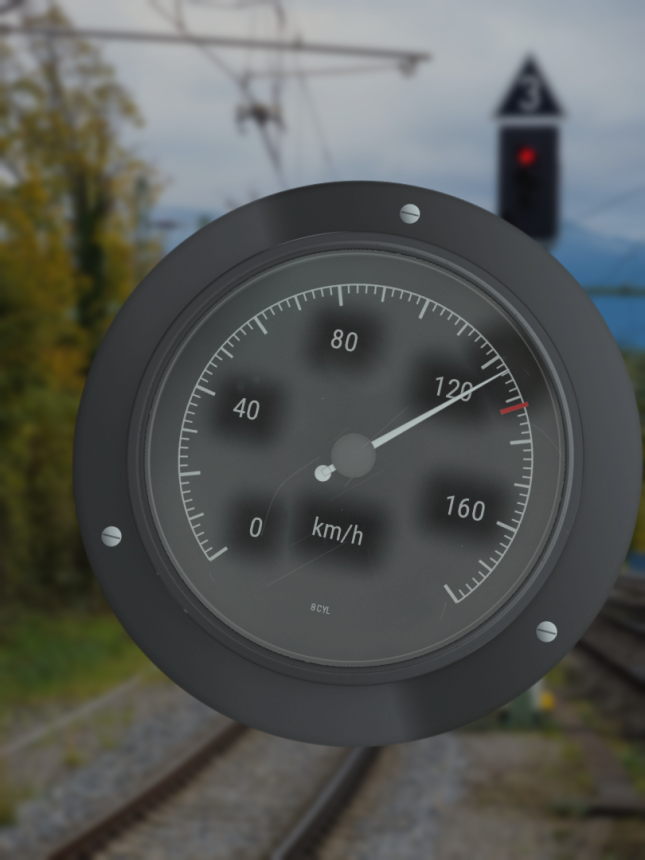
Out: 124 km/h
